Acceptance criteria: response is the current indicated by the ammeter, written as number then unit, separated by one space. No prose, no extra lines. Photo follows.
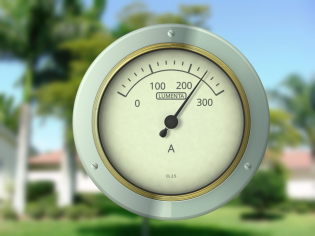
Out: 240 A
